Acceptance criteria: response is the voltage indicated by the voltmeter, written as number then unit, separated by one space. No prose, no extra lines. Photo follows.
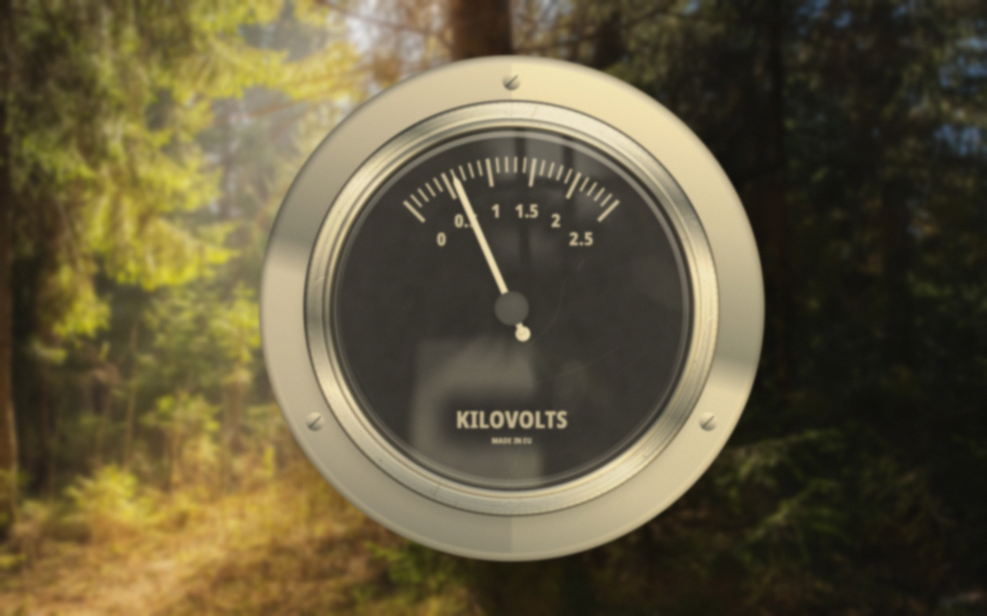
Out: 0.6 kV
